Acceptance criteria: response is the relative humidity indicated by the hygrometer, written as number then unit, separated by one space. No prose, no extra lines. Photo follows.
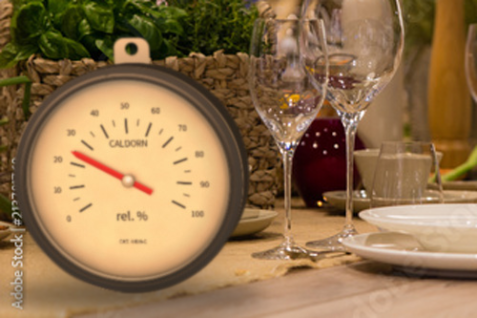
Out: 25 %
